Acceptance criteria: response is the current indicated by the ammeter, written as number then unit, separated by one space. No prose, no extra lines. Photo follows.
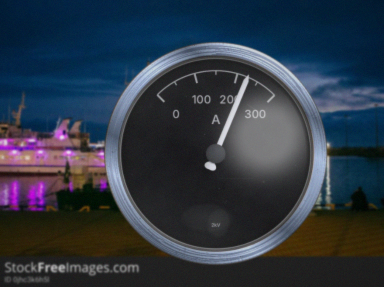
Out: 225 A
